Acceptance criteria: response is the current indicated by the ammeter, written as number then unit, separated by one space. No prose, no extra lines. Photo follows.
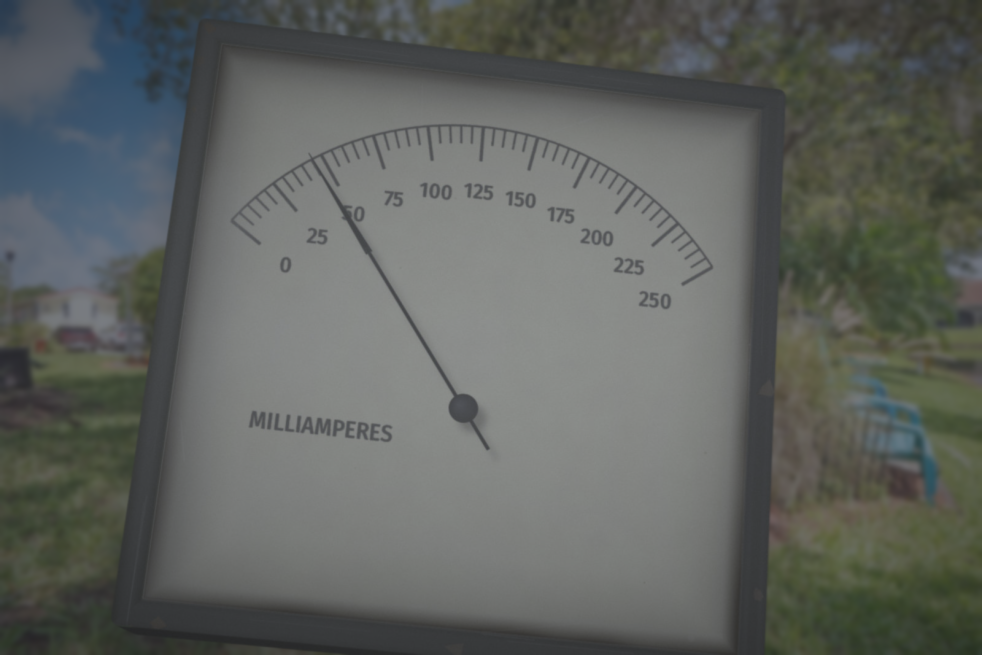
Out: 45 mA
